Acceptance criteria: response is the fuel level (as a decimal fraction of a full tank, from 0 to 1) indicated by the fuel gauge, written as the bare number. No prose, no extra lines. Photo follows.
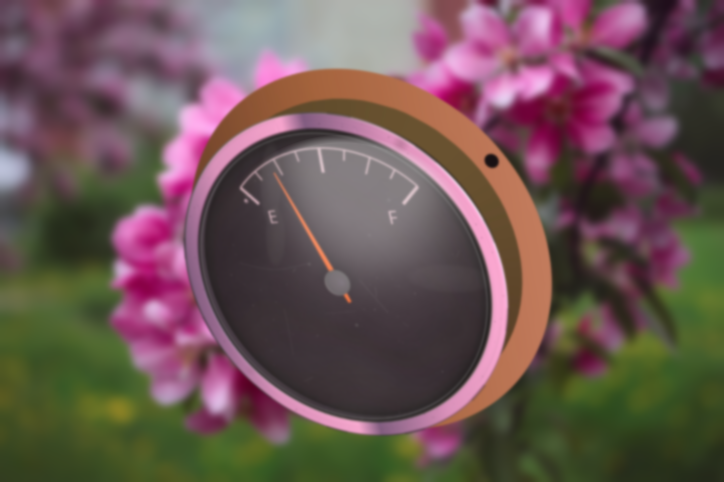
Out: 0.25
